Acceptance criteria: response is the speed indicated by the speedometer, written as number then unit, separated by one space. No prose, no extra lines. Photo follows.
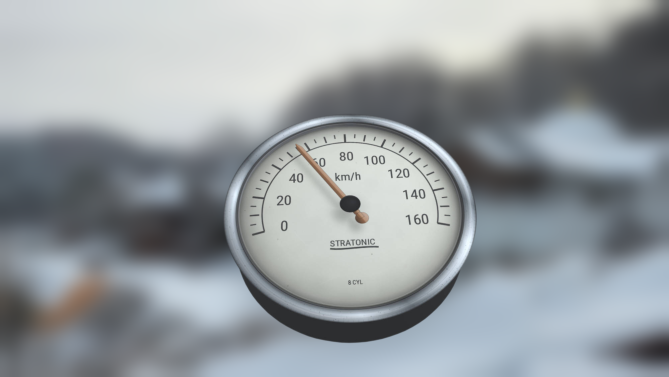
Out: 55 km/h
